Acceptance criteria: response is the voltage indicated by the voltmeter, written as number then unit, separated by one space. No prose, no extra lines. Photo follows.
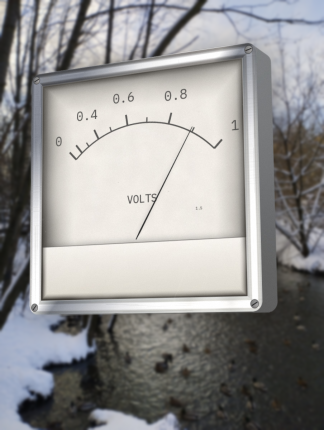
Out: 0.9 V
